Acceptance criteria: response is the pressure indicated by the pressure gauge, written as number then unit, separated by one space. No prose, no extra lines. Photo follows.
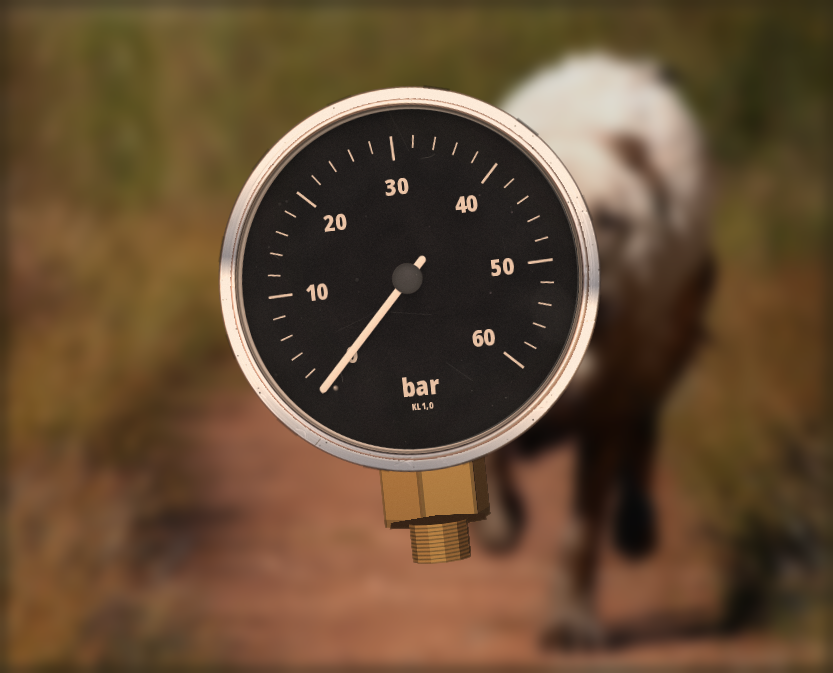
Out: 0 bar
